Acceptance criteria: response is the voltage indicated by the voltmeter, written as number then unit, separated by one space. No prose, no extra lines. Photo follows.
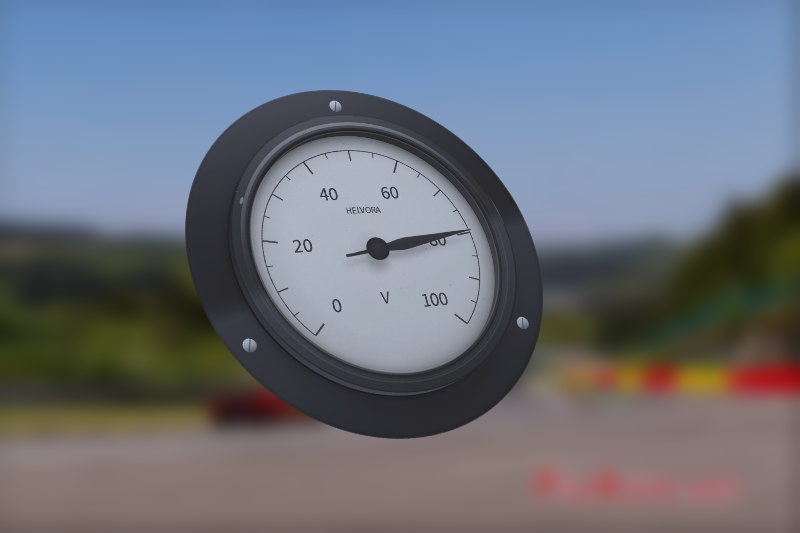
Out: 80 V
